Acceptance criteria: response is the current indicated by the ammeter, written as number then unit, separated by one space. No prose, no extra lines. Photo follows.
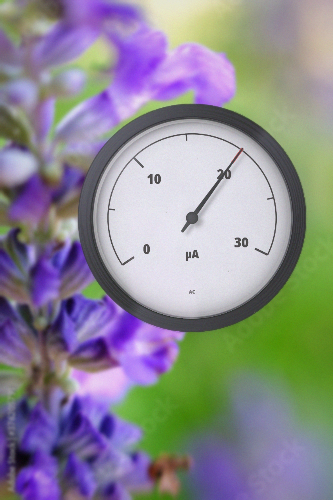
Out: 20 µA
